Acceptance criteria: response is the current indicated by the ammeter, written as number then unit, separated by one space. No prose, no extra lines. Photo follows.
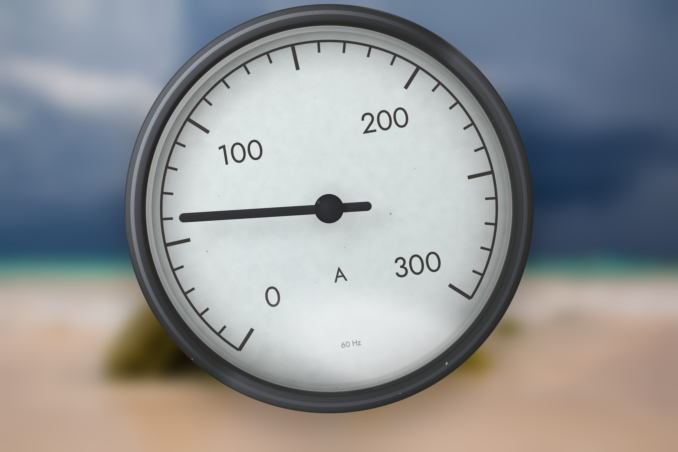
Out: 60 A
